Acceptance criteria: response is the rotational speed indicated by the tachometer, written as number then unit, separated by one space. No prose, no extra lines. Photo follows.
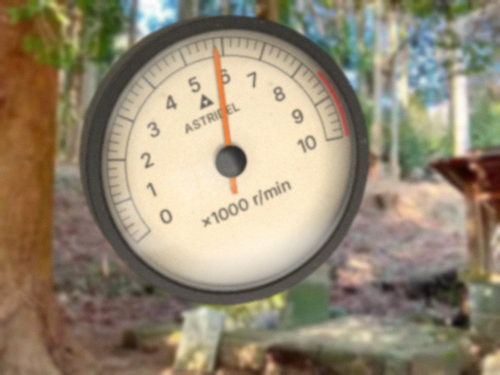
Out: 5800 rpm
